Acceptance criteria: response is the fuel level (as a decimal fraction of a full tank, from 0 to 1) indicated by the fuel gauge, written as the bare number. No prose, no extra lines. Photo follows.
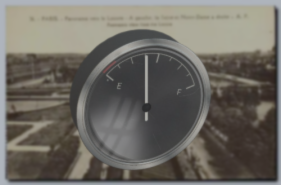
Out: 0.375
